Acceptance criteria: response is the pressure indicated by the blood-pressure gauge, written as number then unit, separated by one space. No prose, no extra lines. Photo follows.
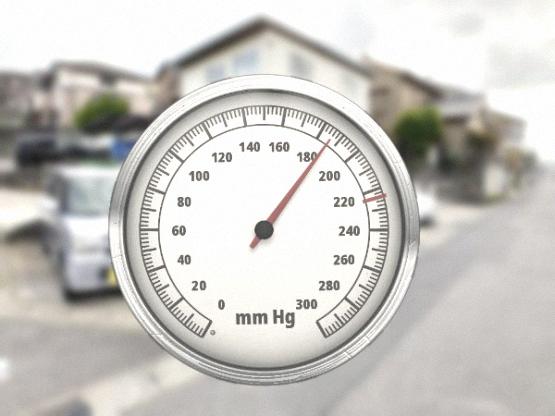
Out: 186 mmHg
